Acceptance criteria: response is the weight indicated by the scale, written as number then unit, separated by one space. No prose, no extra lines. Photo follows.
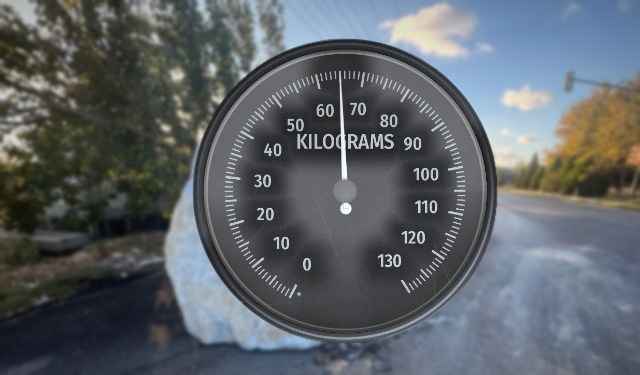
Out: 65 kg
